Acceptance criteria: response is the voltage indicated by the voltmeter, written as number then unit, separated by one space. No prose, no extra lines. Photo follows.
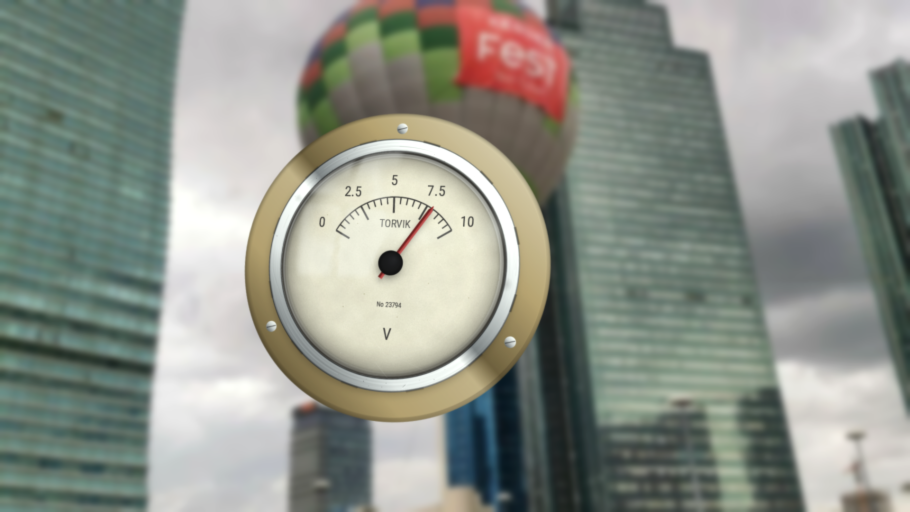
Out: 8 V
